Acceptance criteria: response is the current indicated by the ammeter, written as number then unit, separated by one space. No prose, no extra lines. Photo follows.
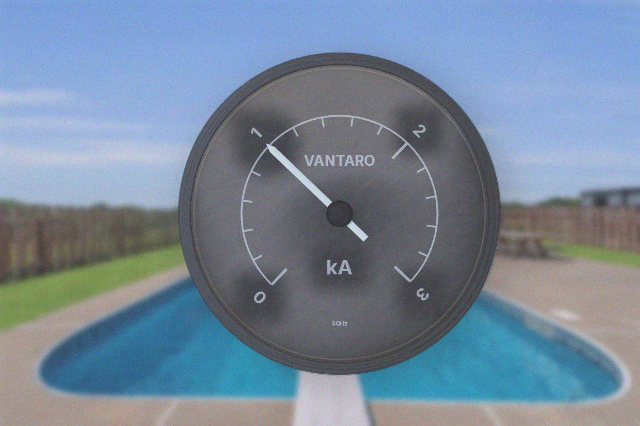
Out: 1 kA
